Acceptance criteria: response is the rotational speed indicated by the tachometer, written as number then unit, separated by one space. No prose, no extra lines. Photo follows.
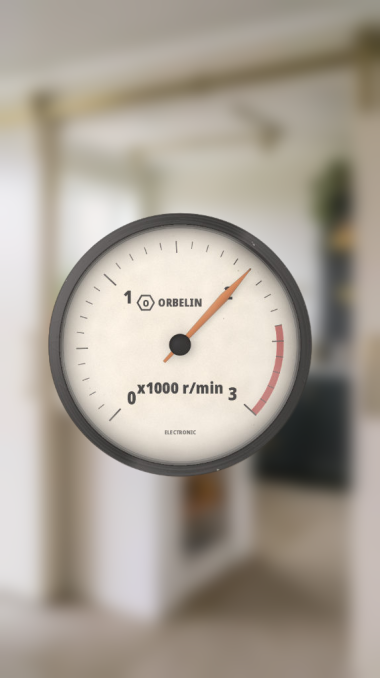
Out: 2000 rpm
